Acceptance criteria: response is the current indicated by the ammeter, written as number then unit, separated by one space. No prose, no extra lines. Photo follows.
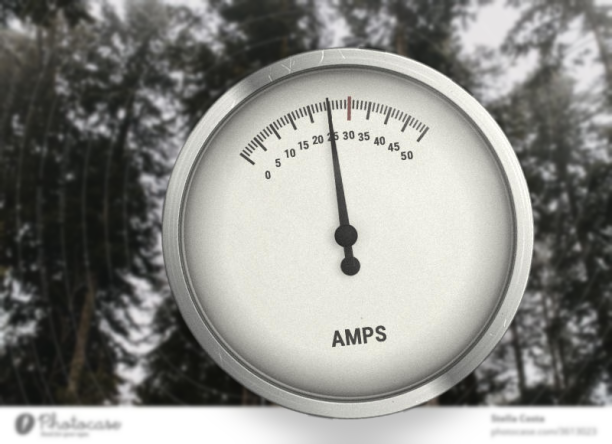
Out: 25 A
